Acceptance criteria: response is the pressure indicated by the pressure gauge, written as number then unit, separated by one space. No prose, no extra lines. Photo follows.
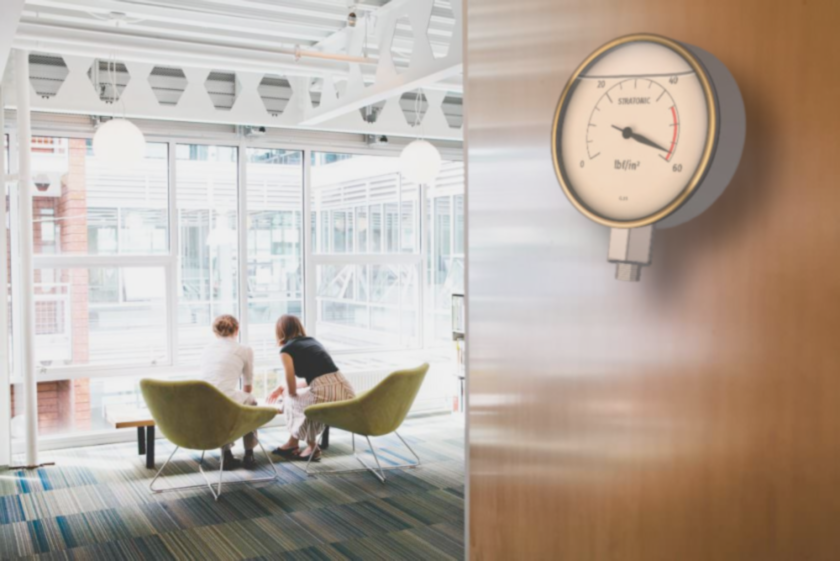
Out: 57.5 psi
